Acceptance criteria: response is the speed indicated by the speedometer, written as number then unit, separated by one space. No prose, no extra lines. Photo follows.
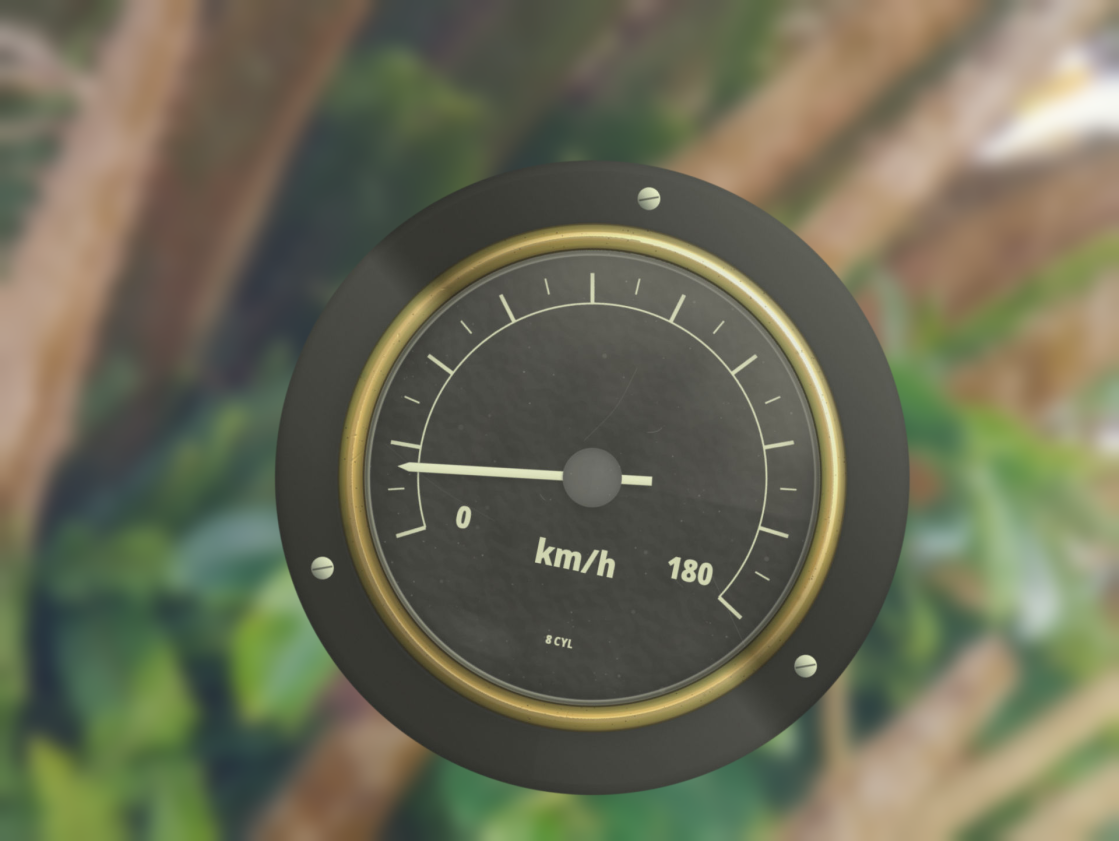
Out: 15 km/h
